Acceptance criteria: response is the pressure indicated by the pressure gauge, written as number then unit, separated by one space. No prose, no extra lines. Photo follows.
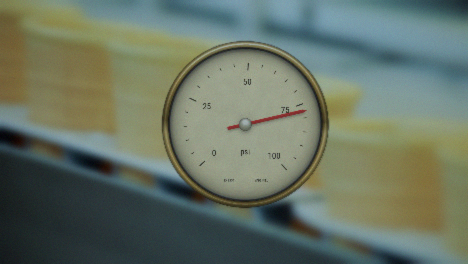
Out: 77.5 psi
